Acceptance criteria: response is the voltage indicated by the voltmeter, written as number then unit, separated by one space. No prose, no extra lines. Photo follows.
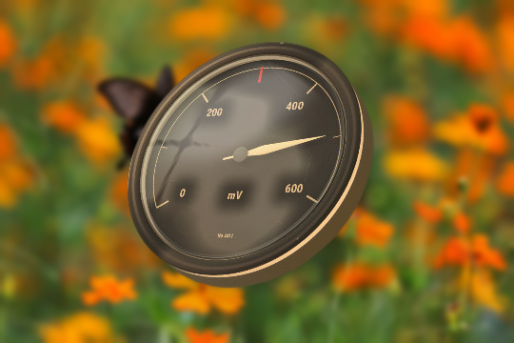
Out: 500 mV
